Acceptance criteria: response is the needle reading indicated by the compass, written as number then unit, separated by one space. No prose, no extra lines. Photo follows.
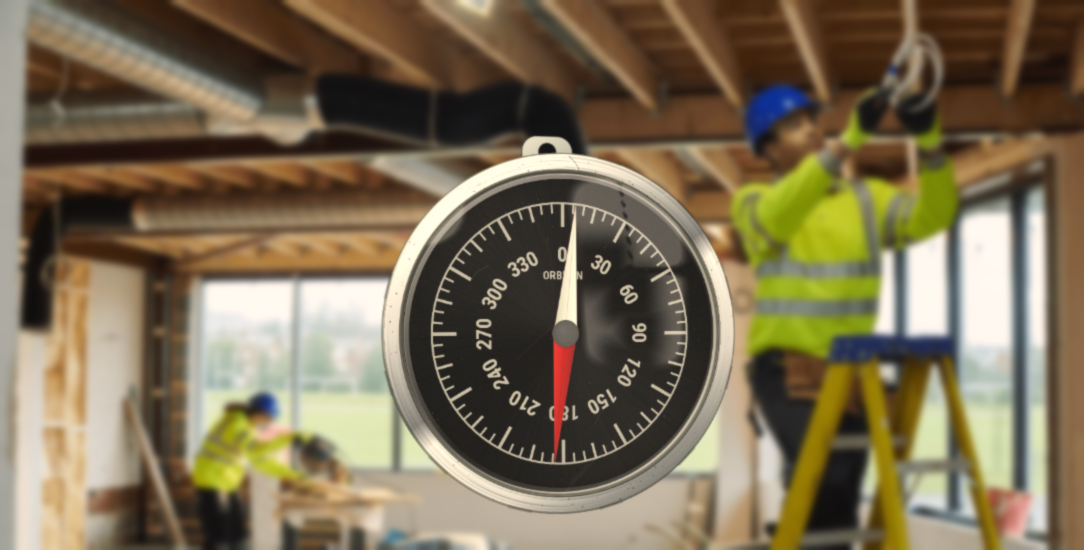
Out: 185 °
